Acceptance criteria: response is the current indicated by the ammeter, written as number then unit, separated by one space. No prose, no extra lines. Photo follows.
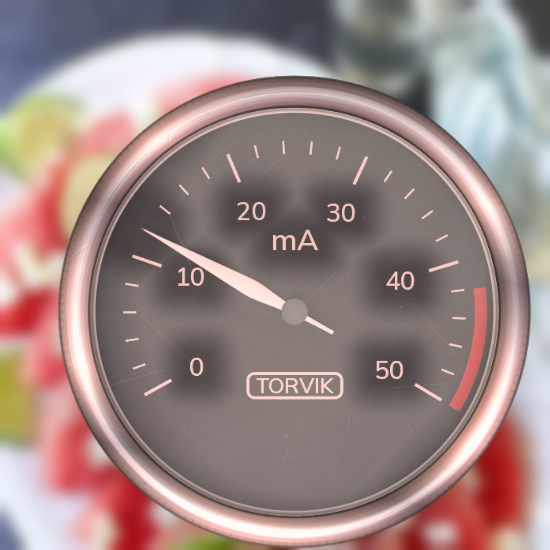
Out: 12 mA
